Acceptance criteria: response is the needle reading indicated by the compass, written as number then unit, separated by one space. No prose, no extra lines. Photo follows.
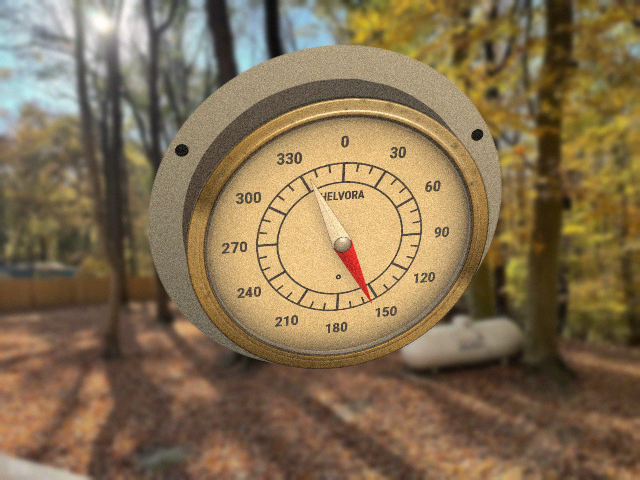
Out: 155 °
